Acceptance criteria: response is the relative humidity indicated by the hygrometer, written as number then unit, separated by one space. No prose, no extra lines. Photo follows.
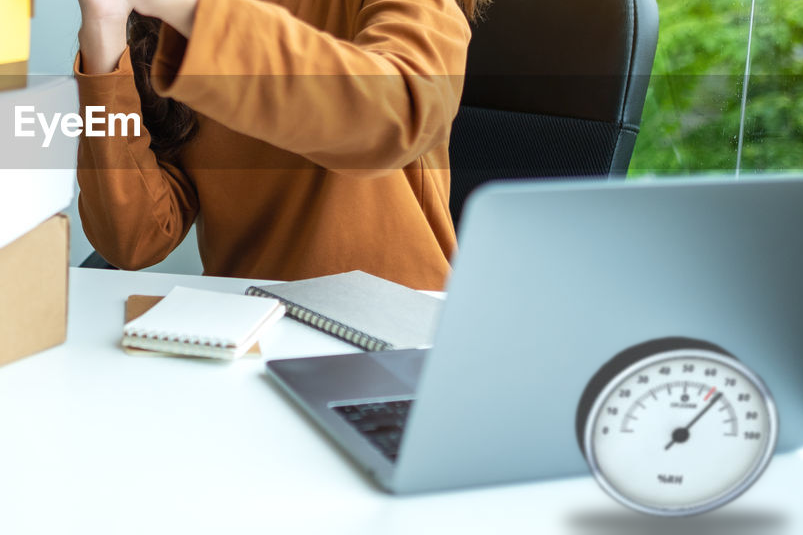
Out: 70 %
